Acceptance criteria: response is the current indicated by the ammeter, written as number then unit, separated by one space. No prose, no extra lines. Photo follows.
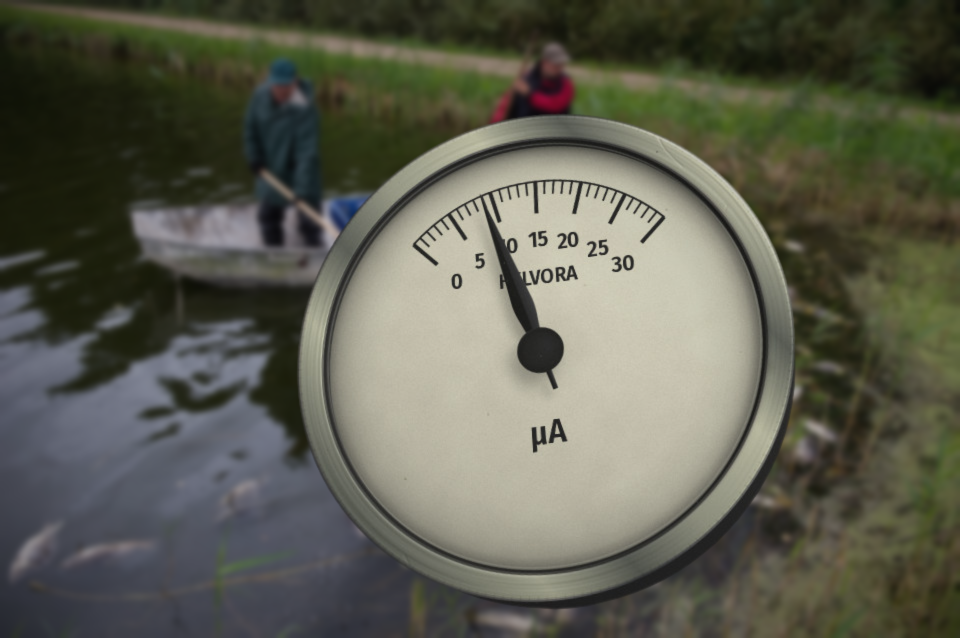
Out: 9 µA
